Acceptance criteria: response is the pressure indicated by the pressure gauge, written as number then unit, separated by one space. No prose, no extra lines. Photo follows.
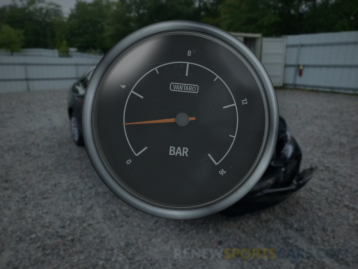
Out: 2 bar
